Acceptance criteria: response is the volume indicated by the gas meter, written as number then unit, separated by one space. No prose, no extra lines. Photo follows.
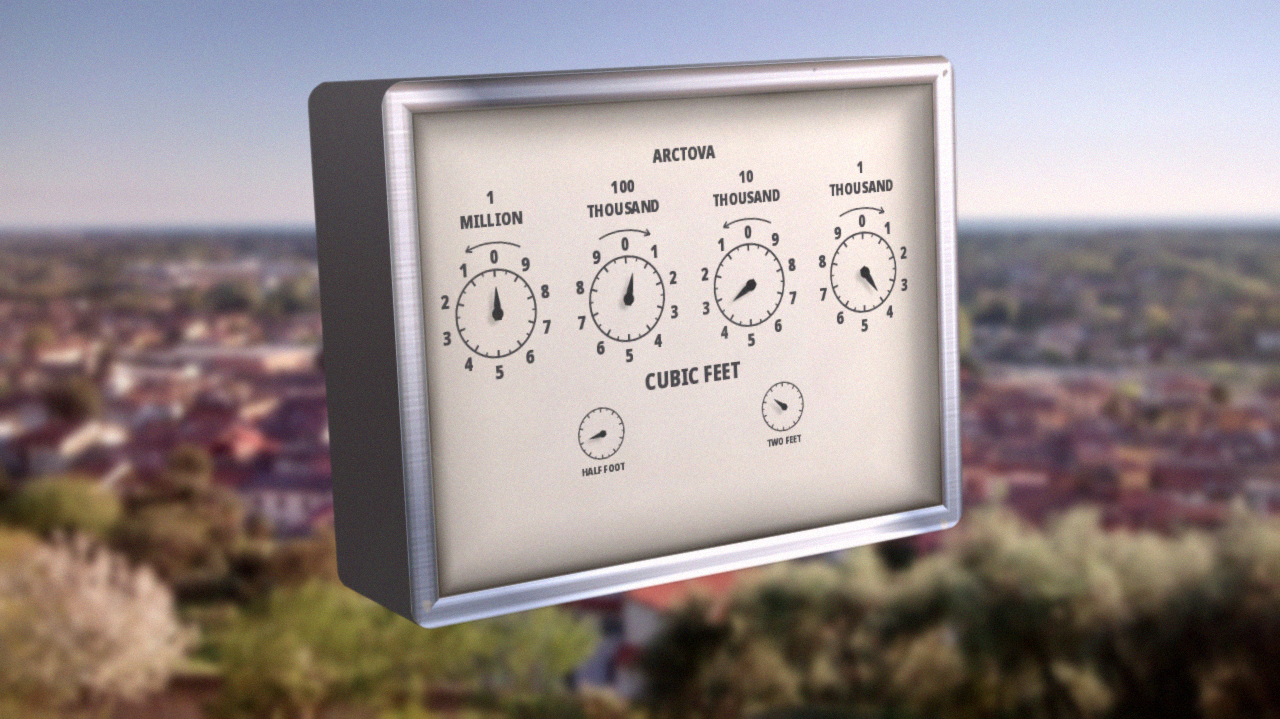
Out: 3400 ft³
